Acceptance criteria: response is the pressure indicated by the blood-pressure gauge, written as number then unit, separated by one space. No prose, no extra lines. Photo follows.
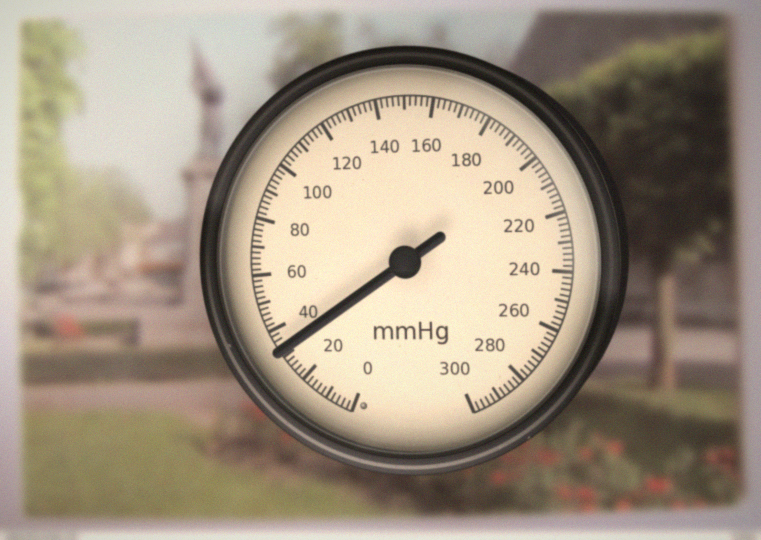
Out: 32 mmHg
